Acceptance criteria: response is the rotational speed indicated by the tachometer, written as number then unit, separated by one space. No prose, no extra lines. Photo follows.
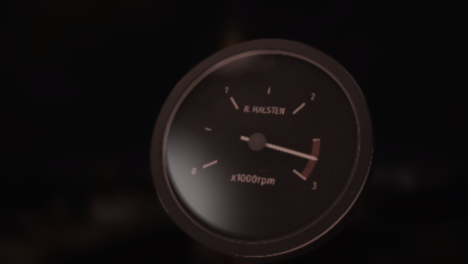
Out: 2750 rpm
